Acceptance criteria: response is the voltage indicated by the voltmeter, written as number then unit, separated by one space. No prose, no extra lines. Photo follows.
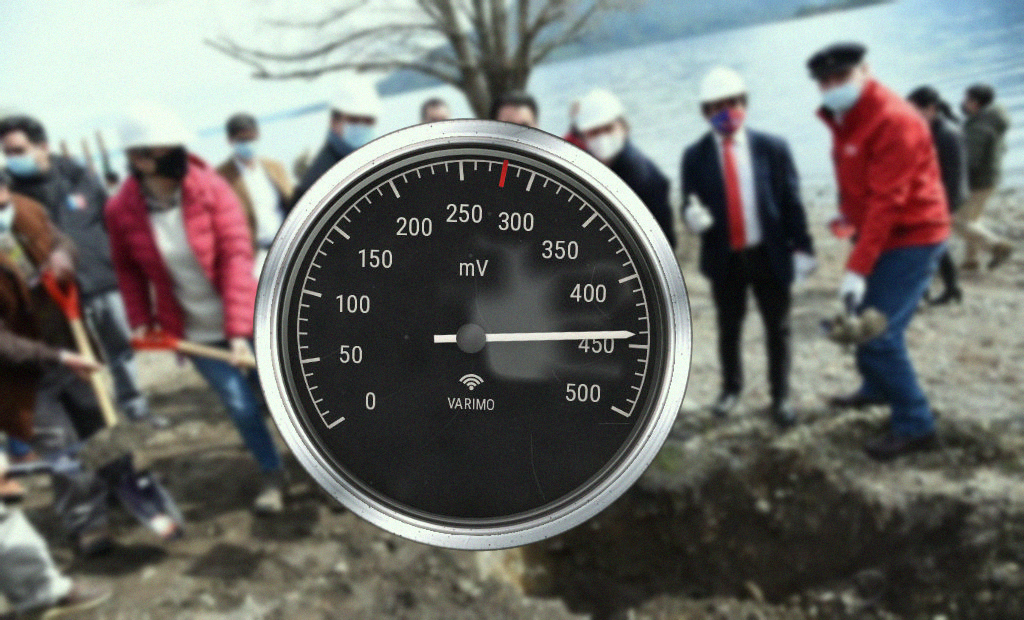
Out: 440 mV
